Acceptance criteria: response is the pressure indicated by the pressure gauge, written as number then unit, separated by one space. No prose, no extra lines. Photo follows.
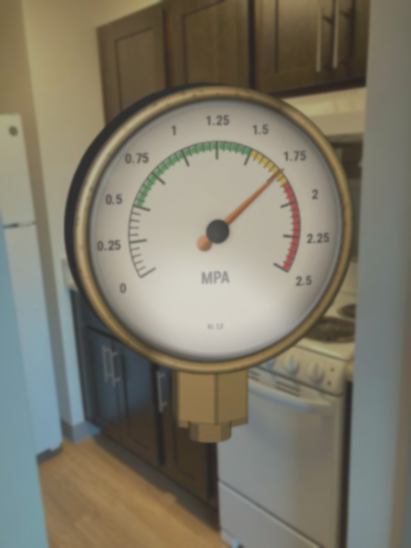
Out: 1.75 MPa
